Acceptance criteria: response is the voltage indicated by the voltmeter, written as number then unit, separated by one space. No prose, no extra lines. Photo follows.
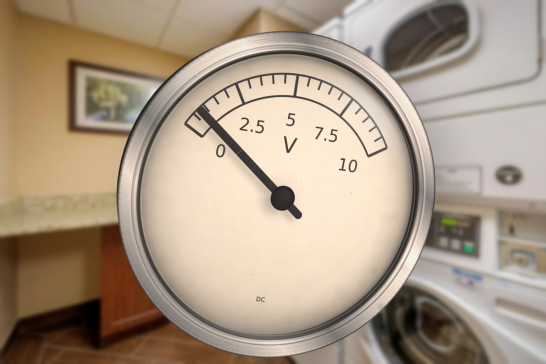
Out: 0.75 V
